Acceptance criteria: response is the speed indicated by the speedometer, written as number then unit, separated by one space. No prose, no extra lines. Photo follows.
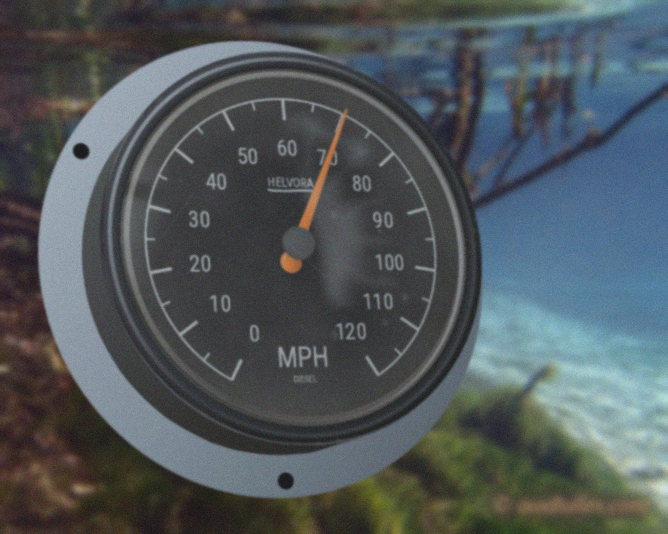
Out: 70 mph
